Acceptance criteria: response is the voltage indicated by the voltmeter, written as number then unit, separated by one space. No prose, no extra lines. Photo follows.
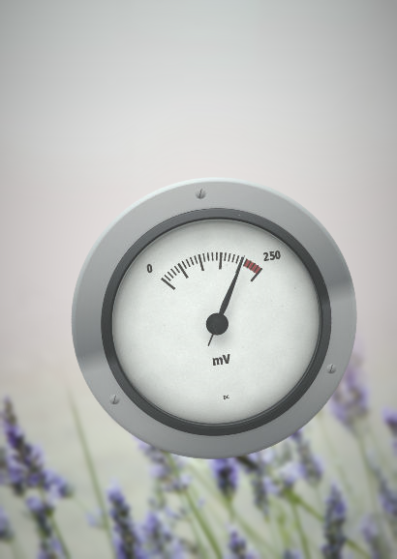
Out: 200 mV
